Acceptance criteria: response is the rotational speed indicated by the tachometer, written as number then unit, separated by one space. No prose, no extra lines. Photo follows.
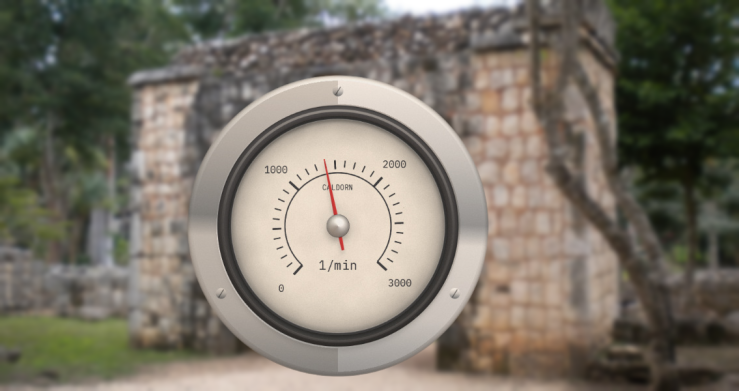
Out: 1400 rpm
